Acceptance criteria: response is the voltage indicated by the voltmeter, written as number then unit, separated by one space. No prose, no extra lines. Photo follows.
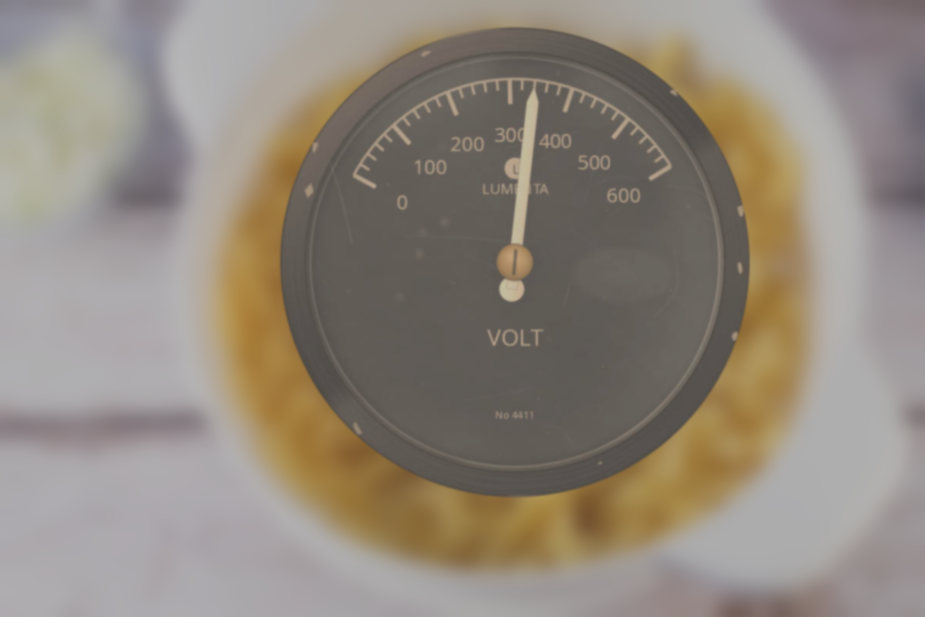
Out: 340 V
